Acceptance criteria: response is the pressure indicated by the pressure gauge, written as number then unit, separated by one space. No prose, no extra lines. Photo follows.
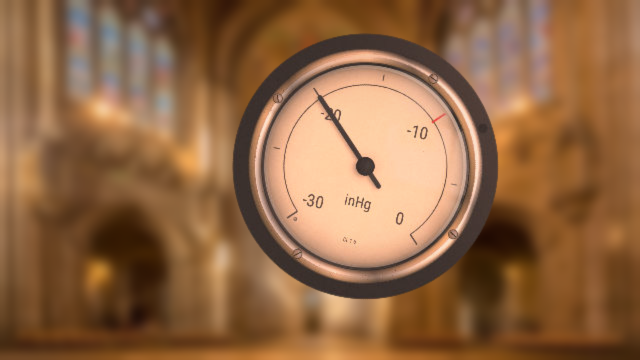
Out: -20 inHg
